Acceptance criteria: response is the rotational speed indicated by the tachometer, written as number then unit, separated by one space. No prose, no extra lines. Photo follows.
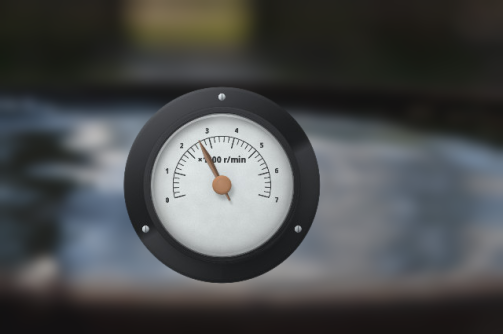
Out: 2600 rpm
